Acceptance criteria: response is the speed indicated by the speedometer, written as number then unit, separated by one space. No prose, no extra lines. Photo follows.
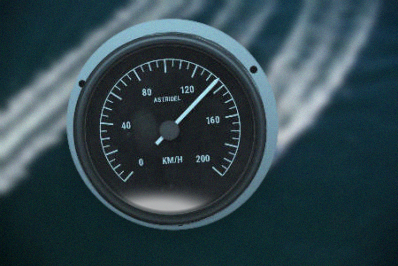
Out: 135 km/h
